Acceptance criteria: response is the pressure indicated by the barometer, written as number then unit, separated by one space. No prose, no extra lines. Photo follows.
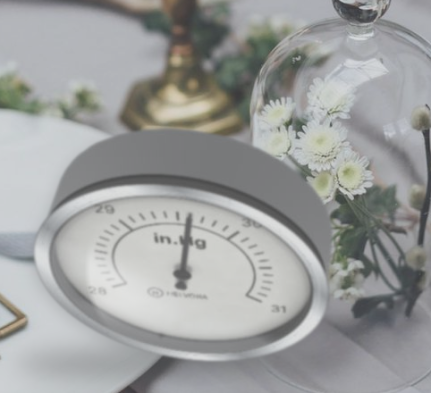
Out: 29.6 inHg
